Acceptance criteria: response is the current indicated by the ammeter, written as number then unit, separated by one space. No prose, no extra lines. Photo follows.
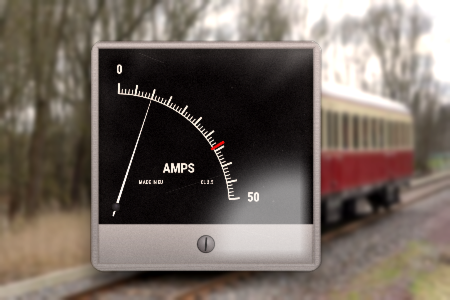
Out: 10 A
